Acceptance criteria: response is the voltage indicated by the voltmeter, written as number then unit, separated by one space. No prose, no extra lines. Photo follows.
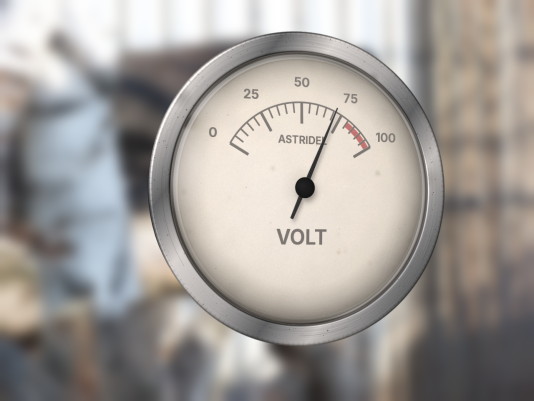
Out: 70 V
